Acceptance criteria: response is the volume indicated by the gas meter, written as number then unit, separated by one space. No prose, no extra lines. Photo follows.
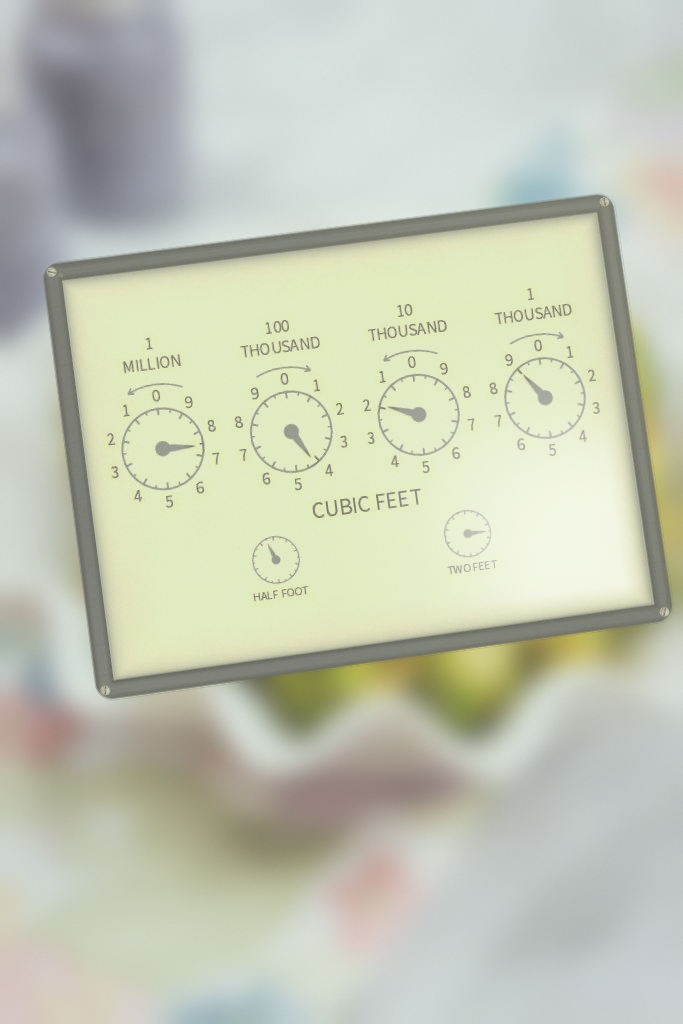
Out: 741900 ft³
